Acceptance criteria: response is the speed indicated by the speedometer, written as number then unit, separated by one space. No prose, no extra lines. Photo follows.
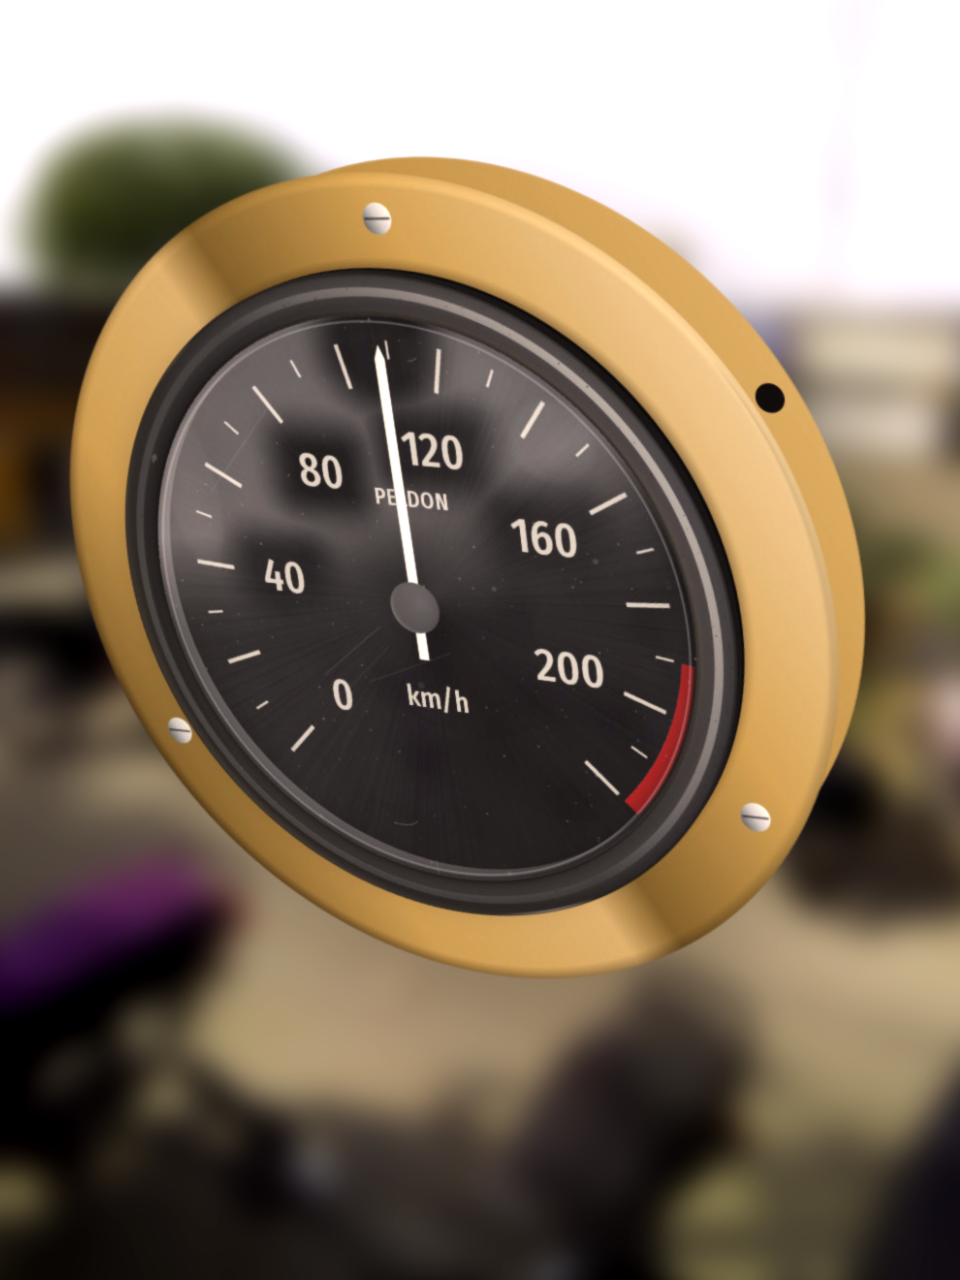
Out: 110 km/h
